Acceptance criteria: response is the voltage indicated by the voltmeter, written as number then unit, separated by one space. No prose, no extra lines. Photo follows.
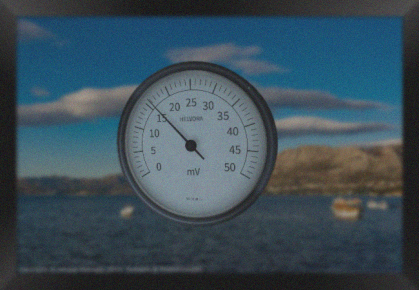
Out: 16 mV
